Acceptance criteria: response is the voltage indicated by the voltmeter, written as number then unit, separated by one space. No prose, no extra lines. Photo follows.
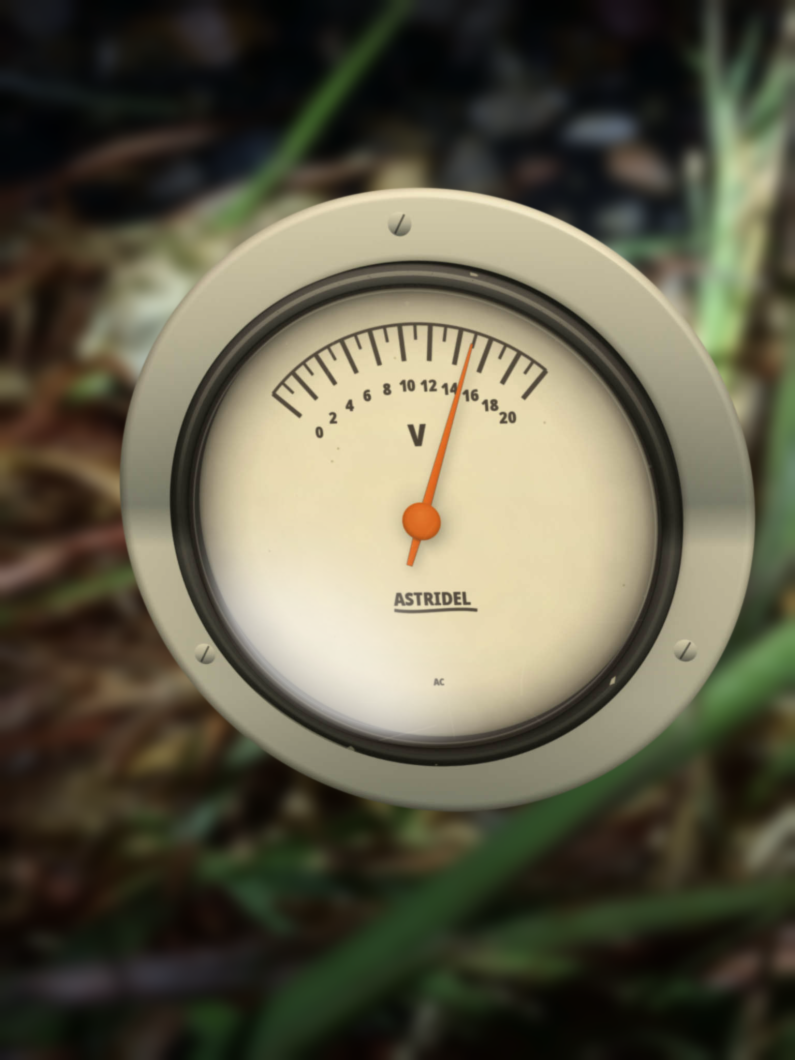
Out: 15 V
